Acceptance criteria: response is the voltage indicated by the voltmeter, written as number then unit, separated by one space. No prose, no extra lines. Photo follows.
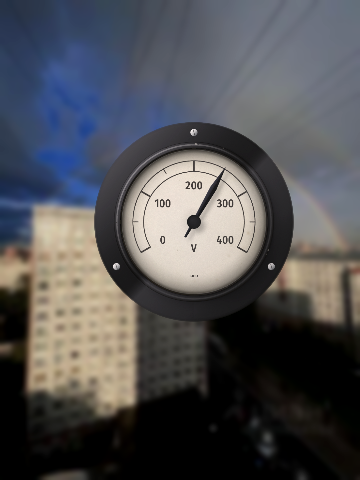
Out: 250 V
